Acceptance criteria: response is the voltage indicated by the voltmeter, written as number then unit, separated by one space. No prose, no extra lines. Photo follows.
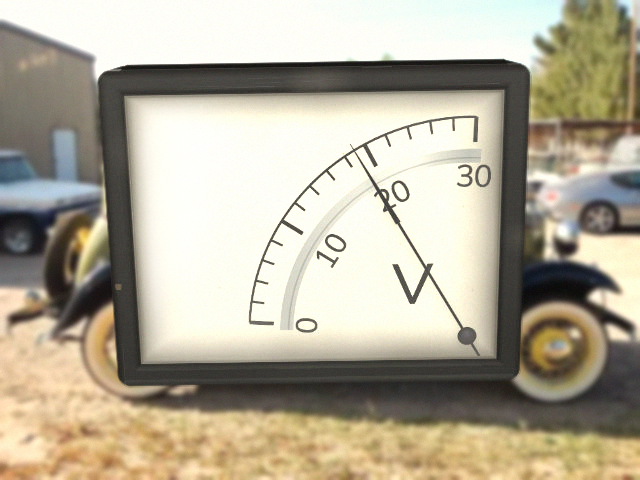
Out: 19 V
